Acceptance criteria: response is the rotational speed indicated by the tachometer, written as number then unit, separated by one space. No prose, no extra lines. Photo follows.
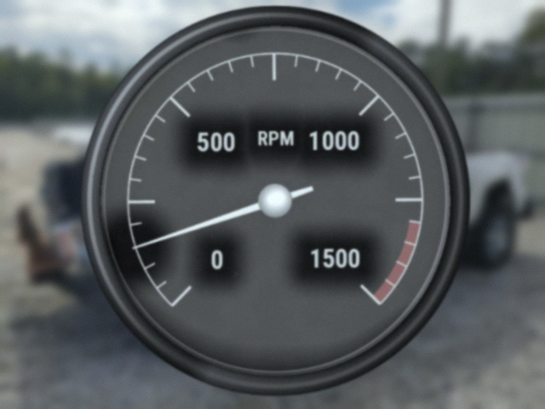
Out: 150 rpm
